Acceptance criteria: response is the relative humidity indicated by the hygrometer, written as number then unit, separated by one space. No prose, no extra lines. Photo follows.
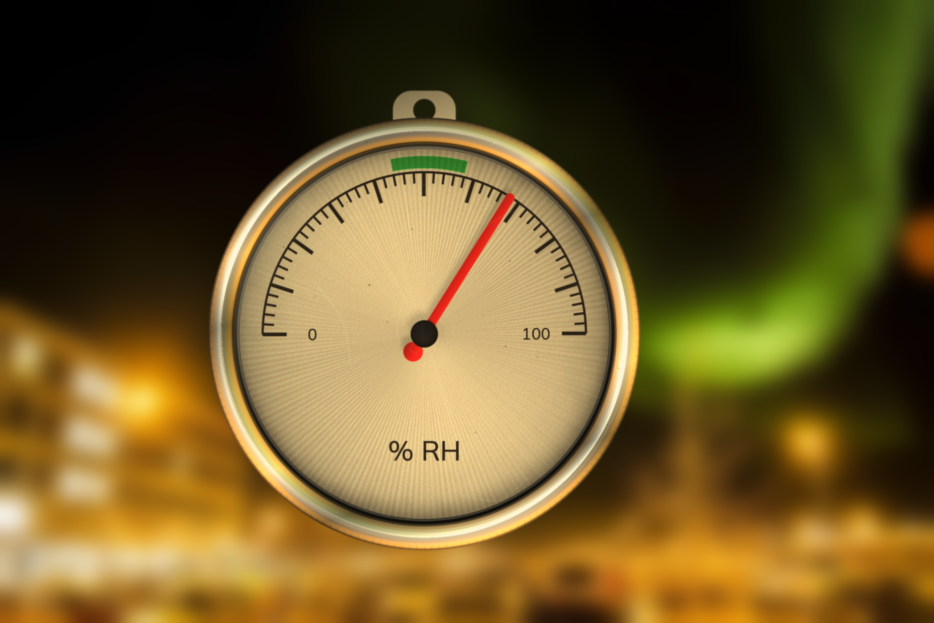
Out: 68 %
